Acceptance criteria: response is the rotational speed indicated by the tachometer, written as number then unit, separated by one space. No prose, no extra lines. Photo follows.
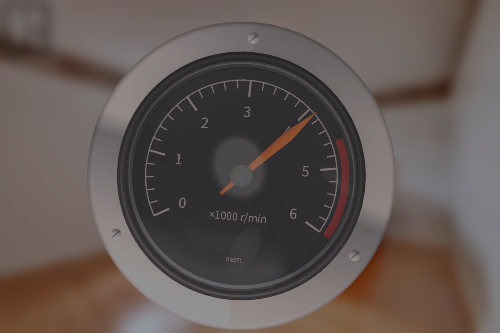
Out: 4100 rpm
